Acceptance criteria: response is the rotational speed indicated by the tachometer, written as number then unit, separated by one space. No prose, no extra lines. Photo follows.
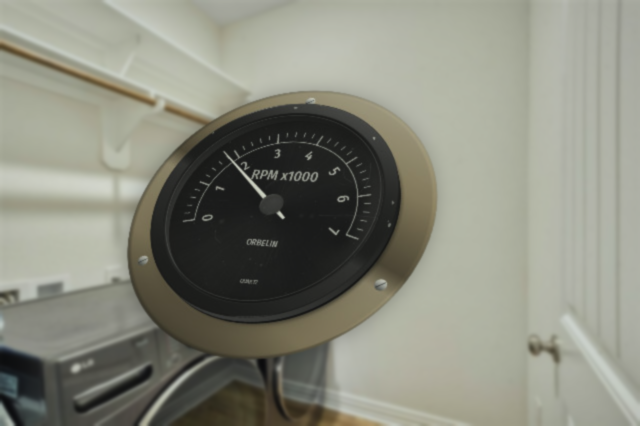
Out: 1800 rpm
